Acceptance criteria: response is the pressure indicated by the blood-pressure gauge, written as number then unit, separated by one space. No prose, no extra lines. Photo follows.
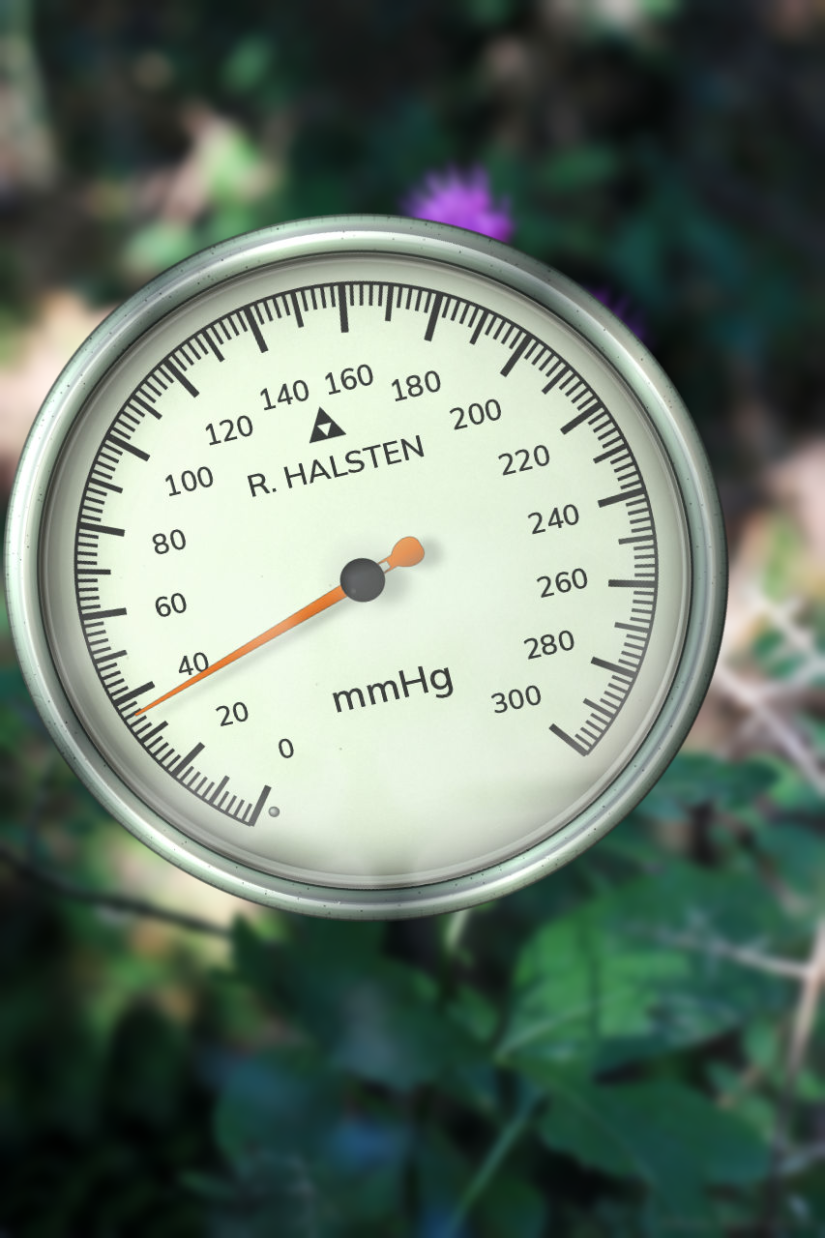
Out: 36 mmHg
